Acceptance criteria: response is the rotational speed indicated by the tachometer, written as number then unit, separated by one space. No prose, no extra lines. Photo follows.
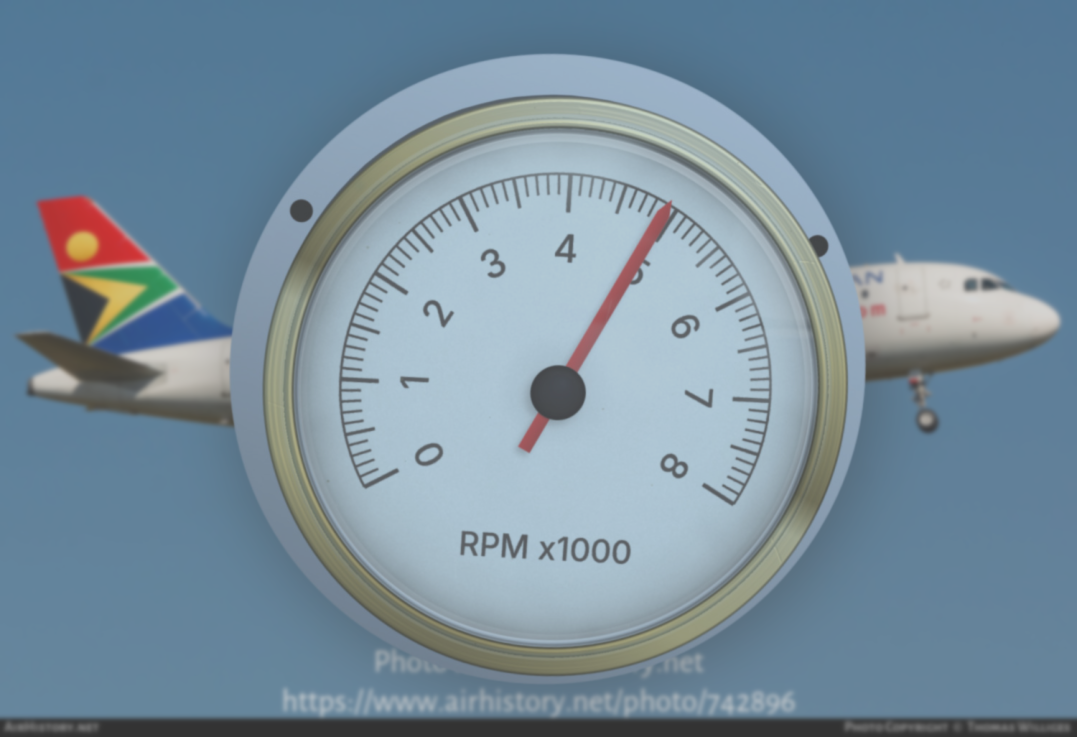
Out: 4900 rpm
